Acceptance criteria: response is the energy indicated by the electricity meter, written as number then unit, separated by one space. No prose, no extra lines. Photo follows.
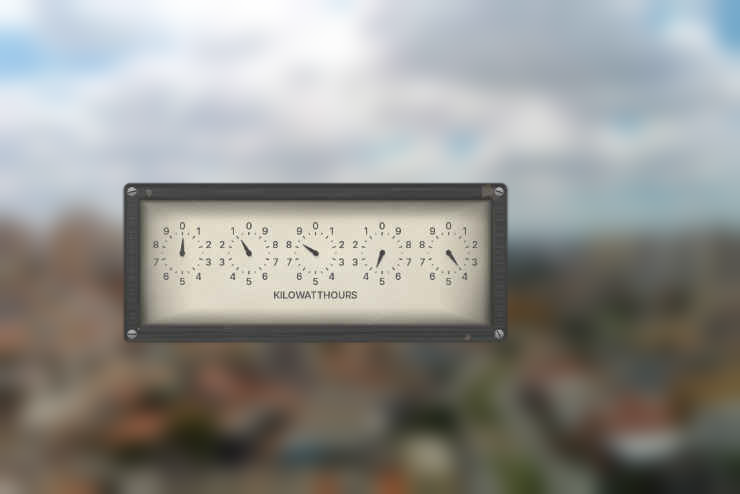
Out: 844 kWh
